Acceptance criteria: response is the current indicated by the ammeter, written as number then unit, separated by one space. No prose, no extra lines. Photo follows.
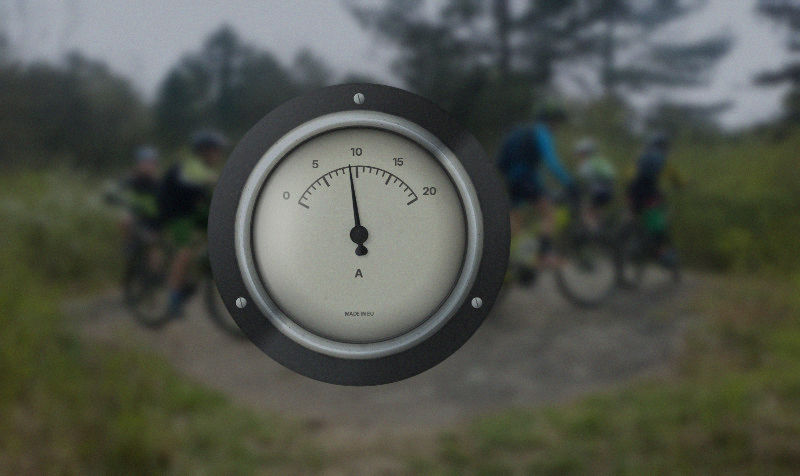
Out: 9 A
